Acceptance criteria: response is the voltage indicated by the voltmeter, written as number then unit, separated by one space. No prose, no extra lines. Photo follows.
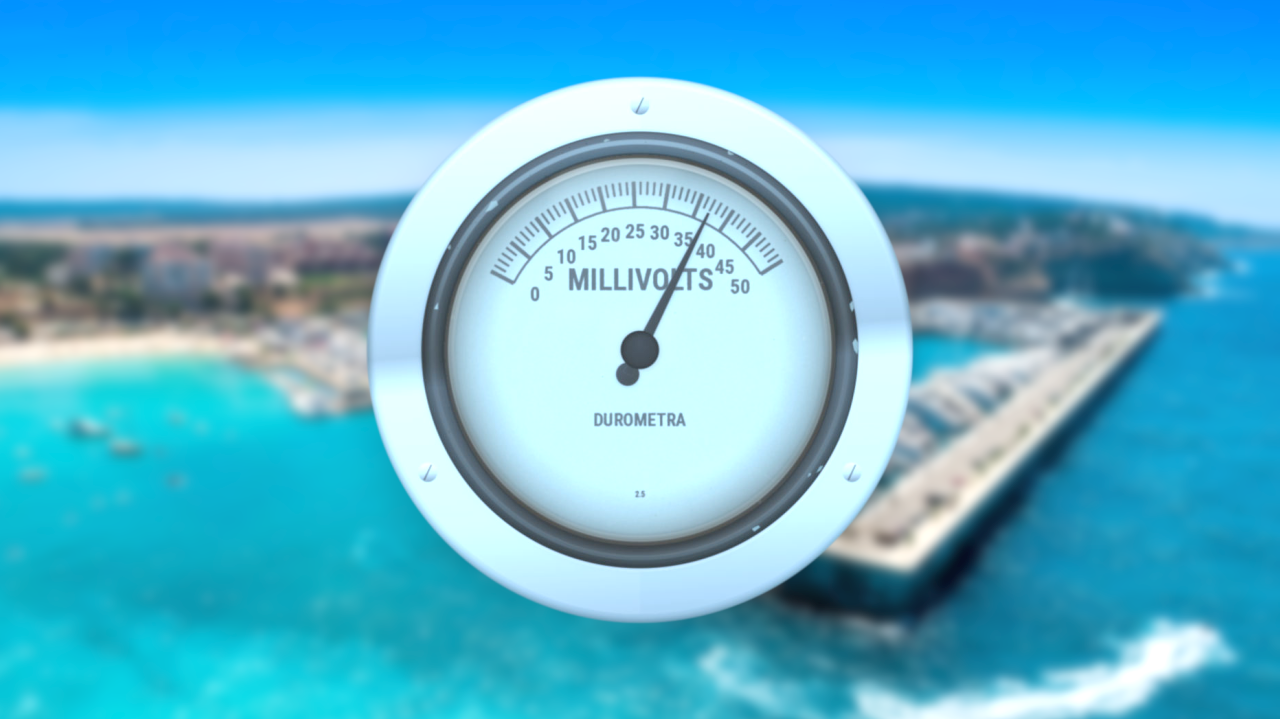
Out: 37 mV
